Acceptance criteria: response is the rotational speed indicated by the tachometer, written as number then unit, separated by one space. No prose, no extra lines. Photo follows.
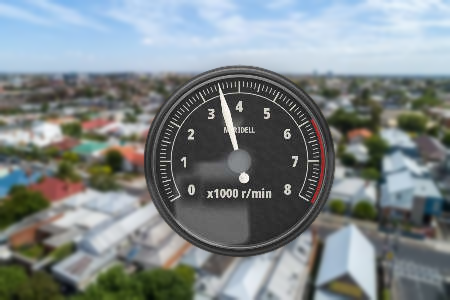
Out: 3500 rpm
